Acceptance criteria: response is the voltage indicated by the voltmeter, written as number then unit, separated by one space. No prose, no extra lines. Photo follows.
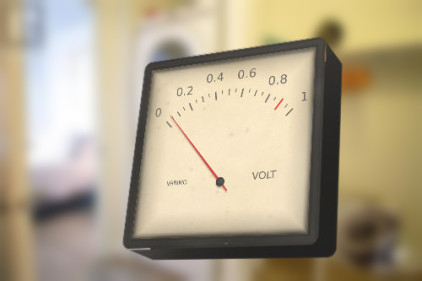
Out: 0.05 V
